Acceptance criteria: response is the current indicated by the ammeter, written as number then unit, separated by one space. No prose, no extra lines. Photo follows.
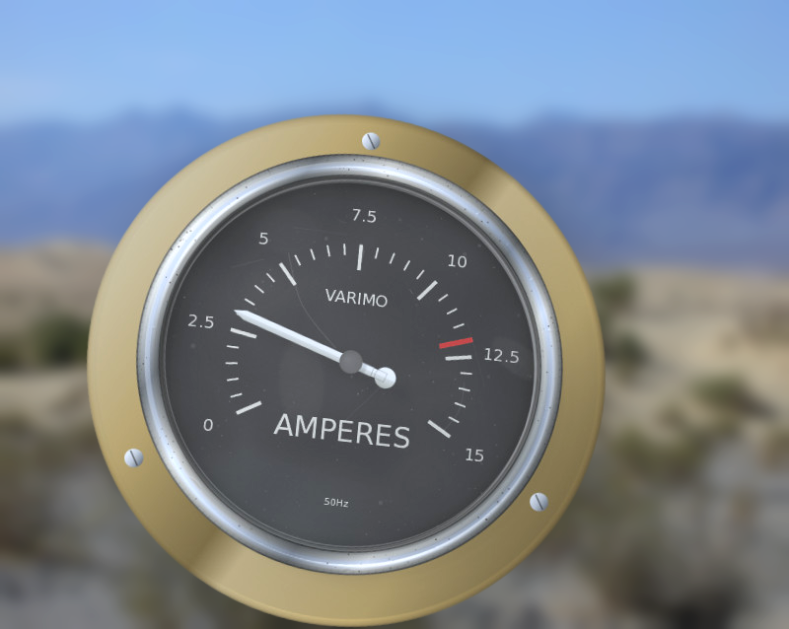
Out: 3 A
